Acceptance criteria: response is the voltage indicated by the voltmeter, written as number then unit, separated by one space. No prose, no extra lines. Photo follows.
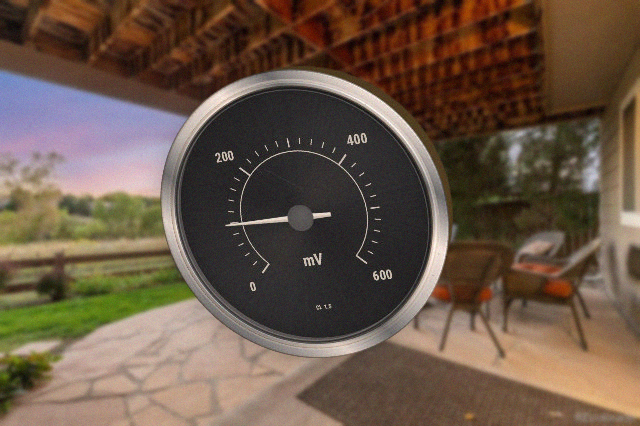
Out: 100 mV
